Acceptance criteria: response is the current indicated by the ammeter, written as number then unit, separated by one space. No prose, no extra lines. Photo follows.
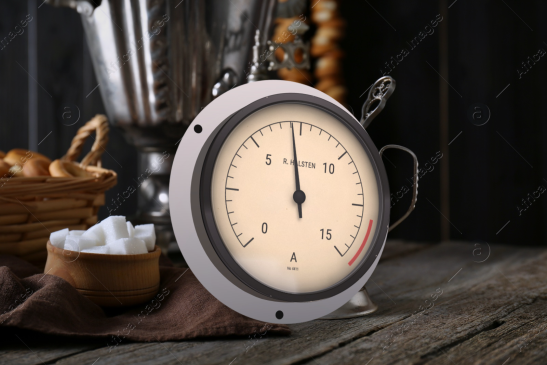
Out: 7 A
